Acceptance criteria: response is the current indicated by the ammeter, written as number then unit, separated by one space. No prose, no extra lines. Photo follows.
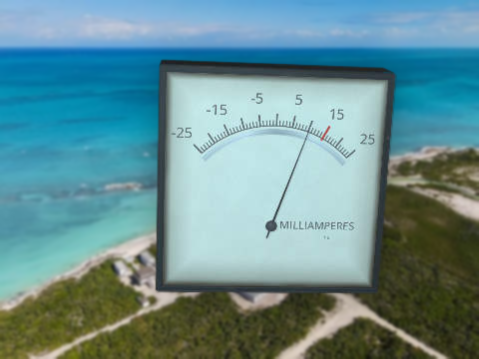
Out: 10 mA
